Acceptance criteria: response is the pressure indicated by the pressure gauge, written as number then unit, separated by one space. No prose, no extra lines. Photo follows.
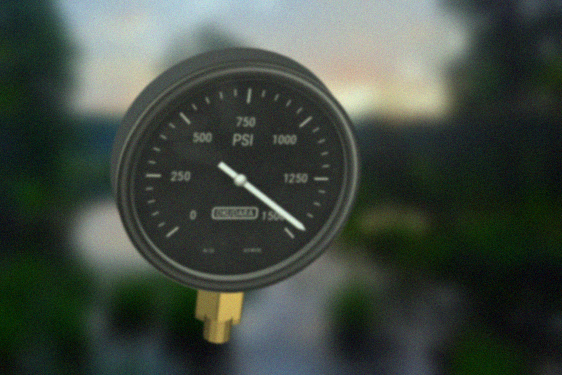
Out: 1450 psi
